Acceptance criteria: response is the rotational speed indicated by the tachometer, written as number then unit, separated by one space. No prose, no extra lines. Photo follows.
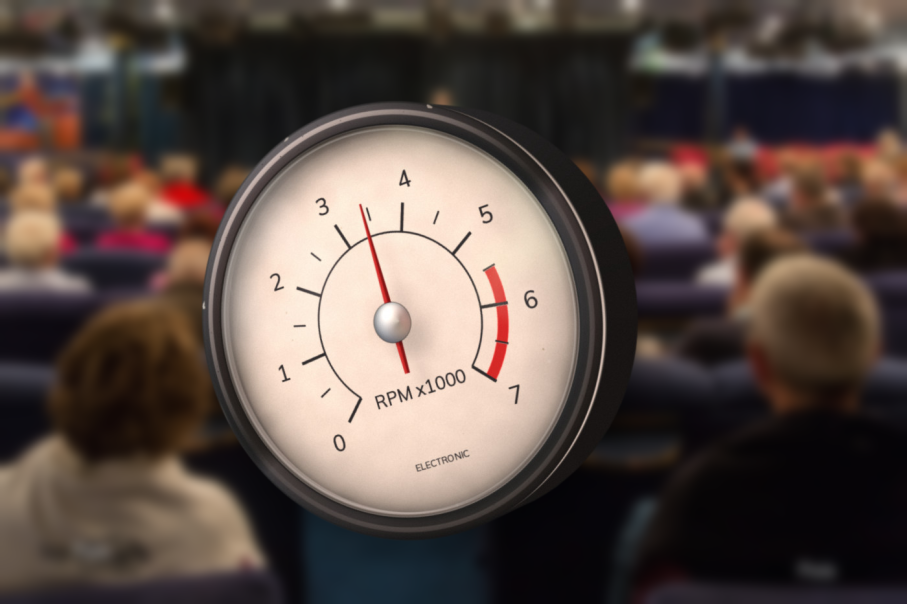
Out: 3500 rpm
